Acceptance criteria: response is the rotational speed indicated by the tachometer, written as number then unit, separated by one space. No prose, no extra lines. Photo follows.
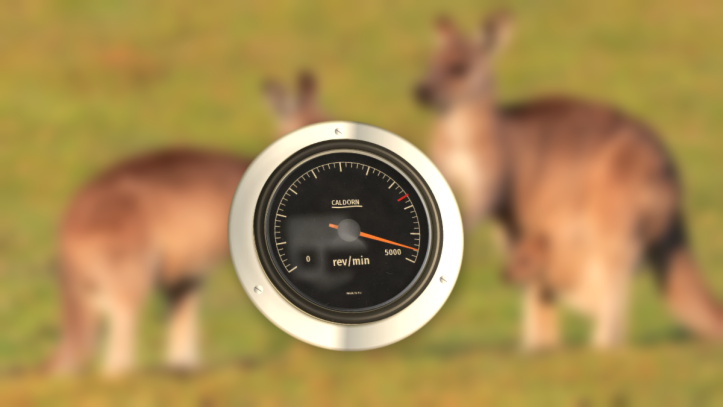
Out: 4800 rpm
